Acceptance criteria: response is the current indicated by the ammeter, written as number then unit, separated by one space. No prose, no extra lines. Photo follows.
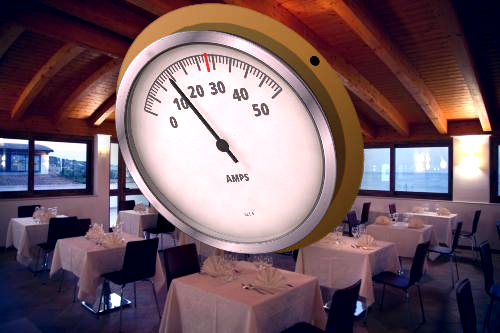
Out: 15 A
